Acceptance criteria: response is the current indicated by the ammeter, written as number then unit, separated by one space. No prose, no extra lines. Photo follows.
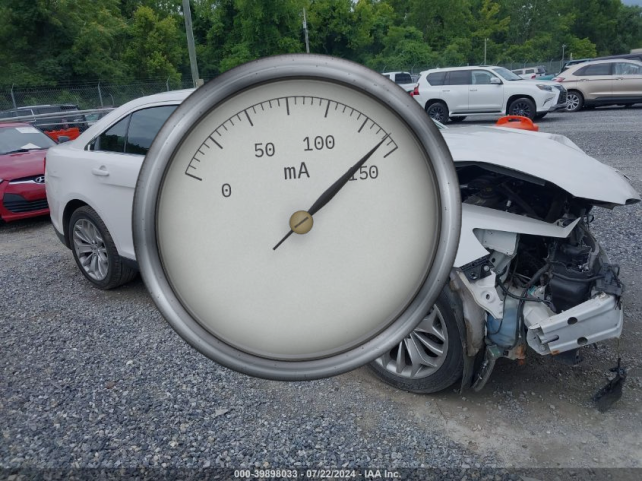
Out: 140 mA
